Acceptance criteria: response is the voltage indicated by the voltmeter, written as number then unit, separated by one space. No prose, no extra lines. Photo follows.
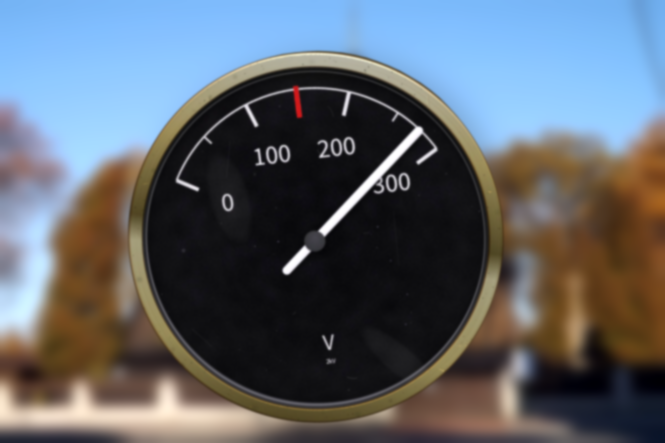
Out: 275 V
